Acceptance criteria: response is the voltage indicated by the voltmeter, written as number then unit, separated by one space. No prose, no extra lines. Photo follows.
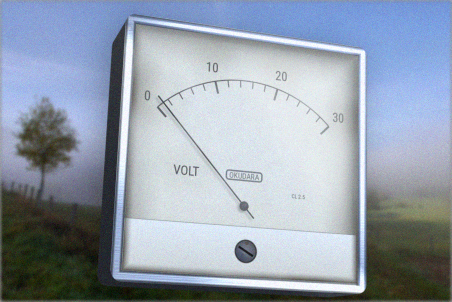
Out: 1 V
